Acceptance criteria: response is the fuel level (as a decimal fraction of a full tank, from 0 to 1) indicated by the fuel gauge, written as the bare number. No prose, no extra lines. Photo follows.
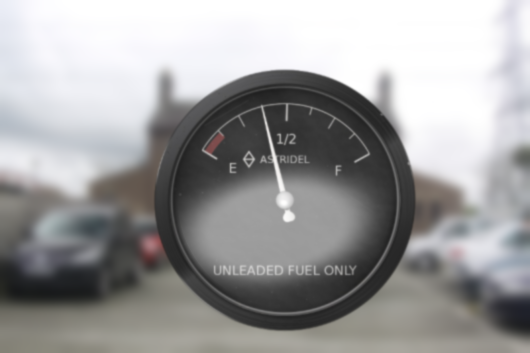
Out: 0.375
